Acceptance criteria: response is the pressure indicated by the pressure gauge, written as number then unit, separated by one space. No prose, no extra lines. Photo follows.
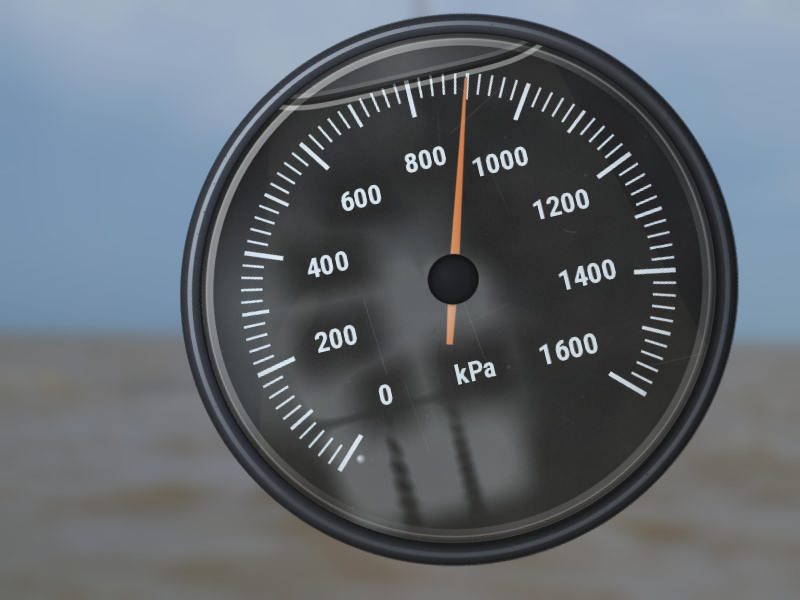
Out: 900 kPa
